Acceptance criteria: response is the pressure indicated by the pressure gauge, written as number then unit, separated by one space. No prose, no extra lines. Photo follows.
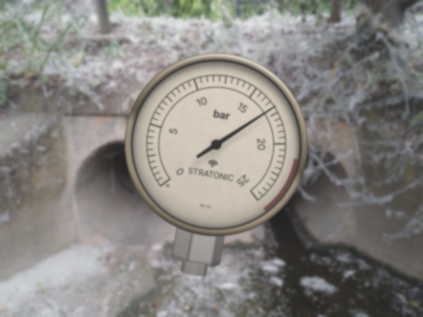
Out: 17 bar
